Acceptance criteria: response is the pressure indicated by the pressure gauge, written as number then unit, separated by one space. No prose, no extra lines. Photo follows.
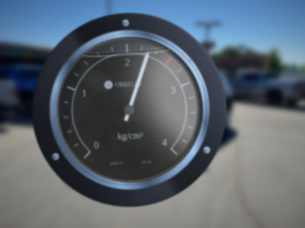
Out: 2.3 kg/cm²
